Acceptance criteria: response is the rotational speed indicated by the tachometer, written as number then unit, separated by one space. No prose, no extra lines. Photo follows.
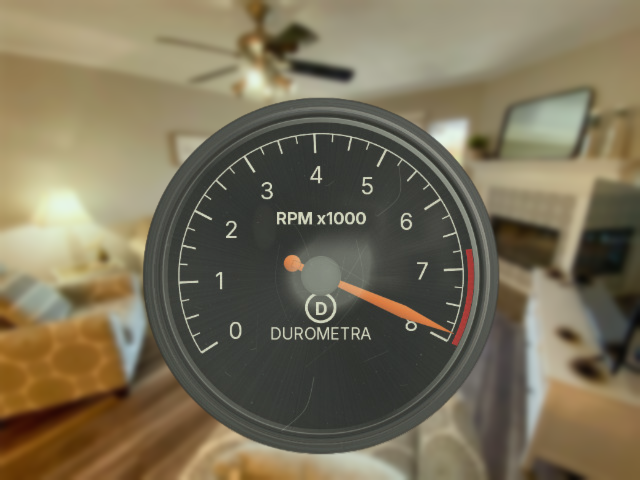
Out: 7875 rpm
